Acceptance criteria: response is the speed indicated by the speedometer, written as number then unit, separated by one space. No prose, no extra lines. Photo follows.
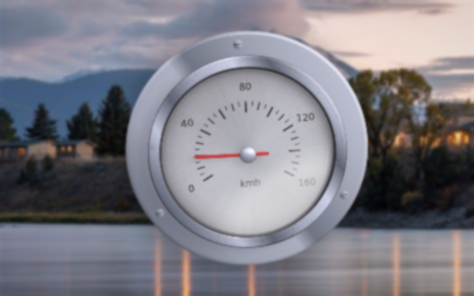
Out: 20 km/h
